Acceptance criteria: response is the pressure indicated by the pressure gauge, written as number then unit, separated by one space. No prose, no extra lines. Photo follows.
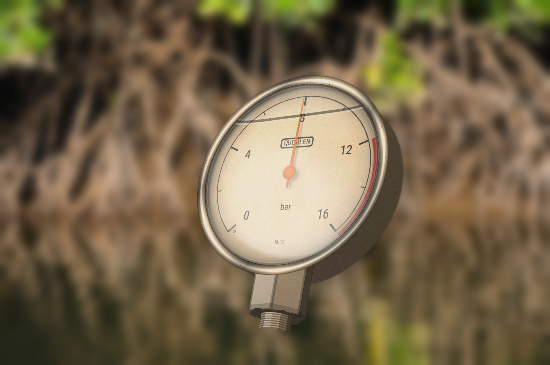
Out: 8 bar
